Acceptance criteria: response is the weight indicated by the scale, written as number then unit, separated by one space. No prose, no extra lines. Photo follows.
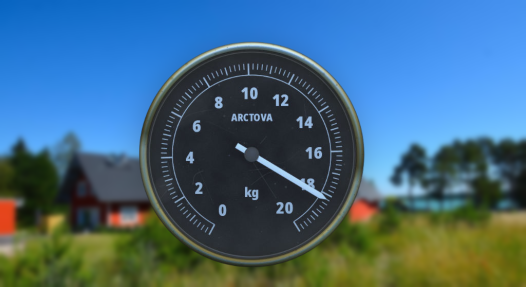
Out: 18.2 kg
